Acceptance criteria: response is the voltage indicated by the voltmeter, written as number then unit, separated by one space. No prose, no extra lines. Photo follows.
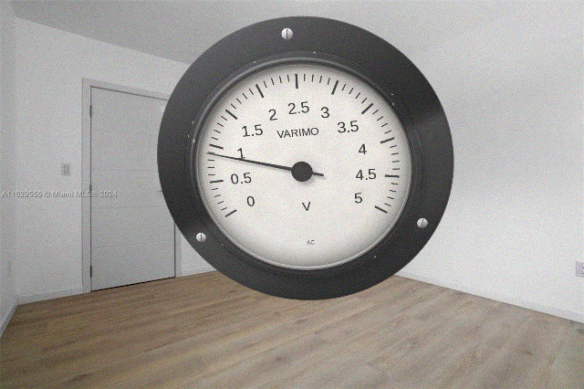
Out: 0.9 V
